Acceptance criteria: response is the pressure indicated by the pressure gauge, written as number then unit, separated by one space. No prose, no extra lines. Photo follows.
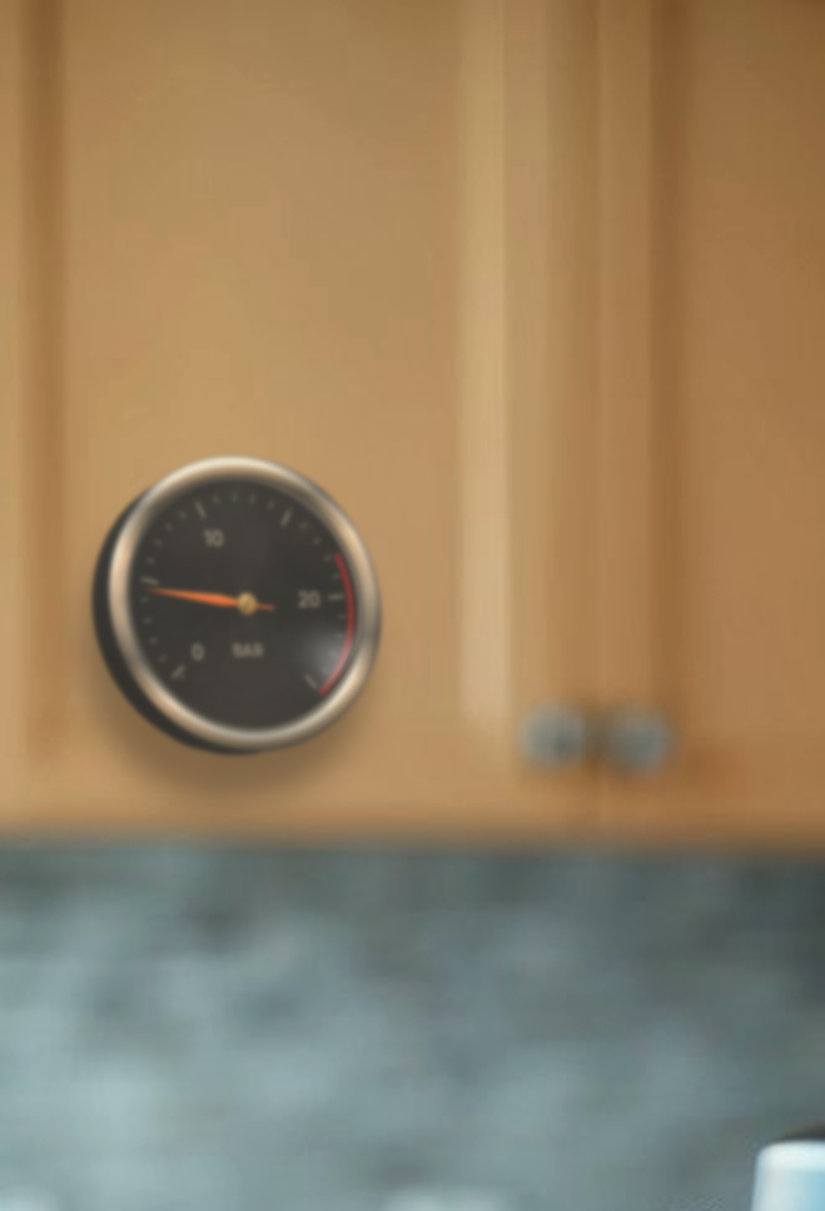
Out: 4.5 bar
